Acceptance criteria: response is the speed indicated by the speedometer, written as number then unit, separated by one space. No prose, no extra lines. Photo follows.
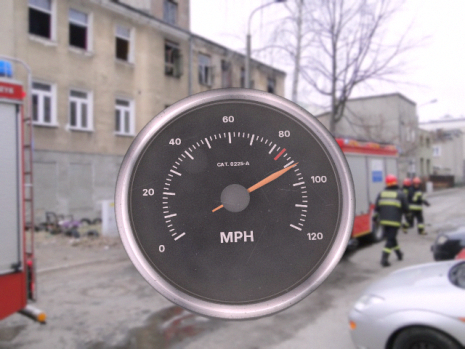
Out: 92 mph
